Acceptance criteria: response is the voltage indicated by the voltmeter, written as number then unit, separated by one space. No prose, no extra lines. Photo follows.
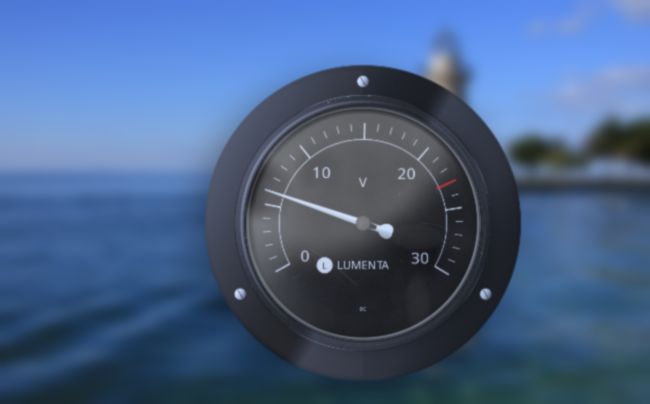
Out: 6 V
